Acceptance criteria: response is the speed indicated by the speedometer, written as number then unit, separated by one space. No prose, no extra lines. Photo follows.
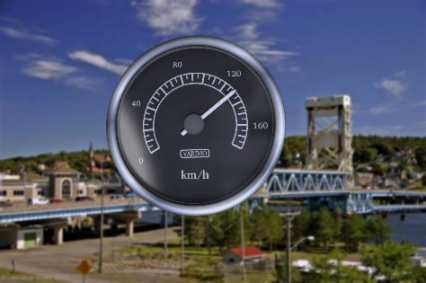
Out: 130 km/h
